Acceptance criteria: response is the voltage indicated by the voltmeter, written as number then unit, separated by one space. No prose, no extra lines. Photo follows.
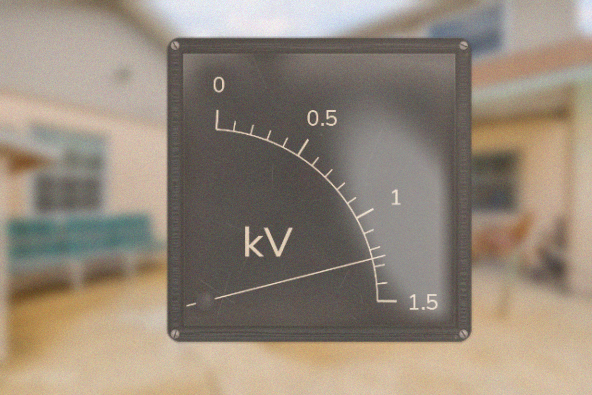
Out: 1.25 kV
